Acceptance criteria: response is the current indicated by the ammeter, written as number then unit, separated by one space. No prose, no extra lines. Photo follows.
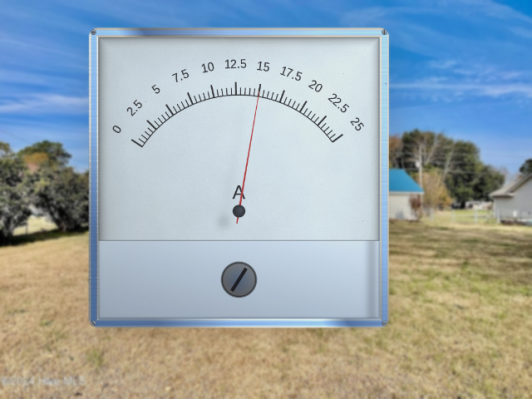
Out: 15 A
